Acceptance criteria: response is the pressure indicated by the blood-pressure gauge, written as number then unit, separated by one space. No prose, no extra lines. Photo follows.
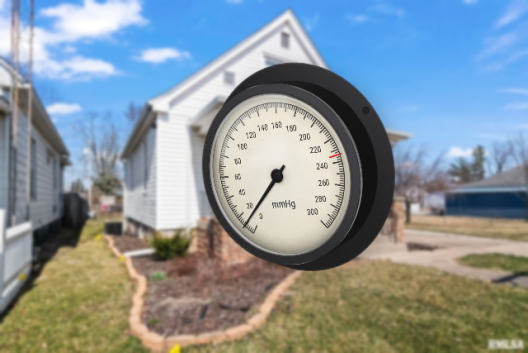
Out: 10 mmHg
